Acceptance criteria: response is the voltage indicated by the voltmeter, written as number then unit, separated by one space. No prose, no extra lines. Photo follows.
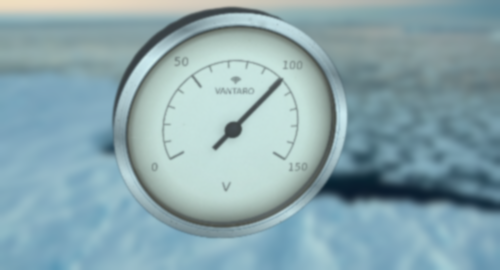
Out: 100 V
